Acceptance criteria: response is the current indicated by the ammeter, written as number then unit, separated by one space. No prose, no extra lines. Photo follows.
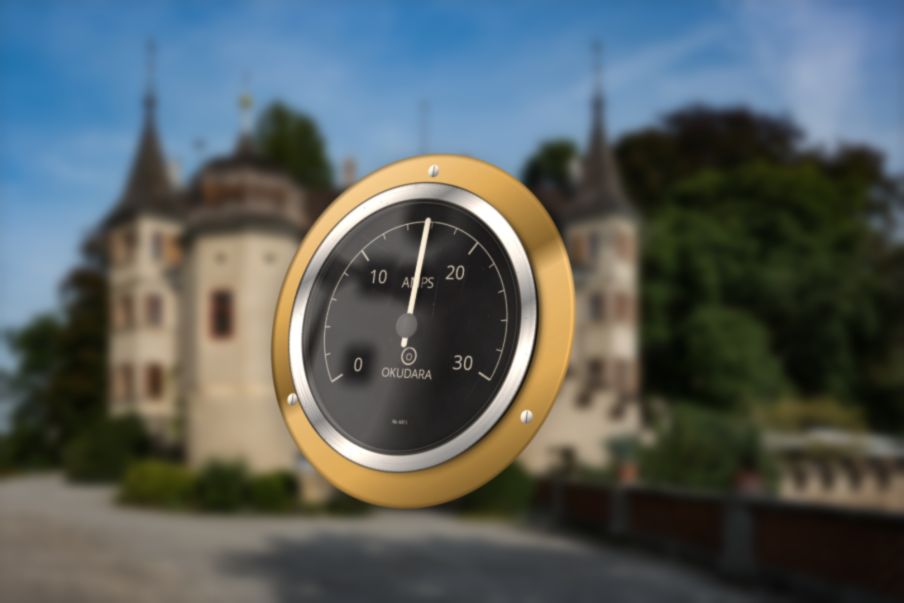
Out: 16 A
